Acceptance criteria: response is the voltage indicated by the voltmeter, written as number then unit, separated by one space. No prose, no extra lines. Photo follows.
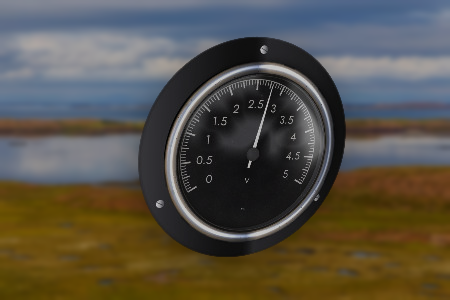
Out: 2.75 V
